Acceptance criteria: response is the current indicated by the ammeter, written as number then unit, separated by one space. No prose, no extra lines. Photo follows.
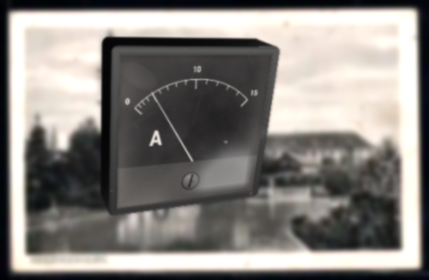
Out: 5 A
